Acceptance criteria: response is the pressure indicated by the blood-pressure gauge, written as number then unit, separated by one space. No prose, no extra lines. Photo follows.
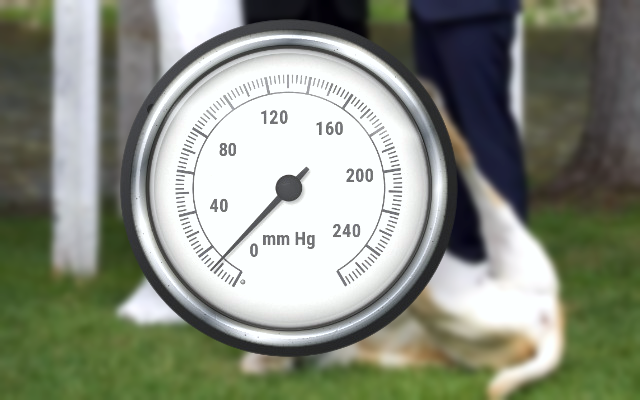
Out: 12 mmHg
